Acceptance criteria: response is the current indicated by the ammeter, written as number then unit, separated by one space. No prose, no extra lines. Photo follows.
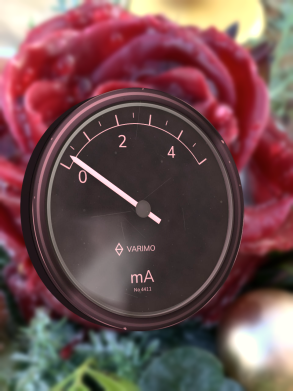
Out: 0.25 mA
